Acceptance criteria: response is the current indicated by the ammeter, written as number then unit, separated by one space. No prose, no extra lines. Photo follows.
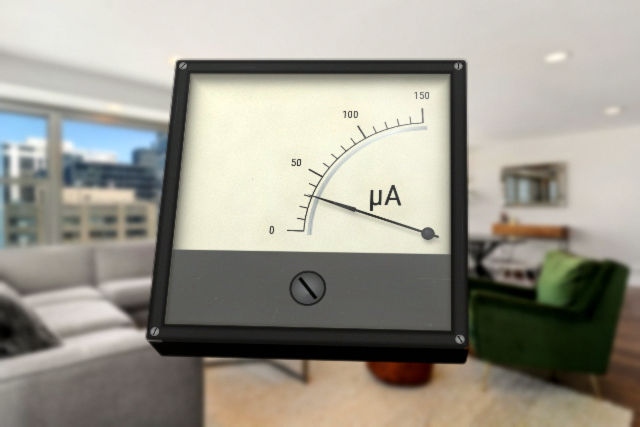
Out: 30 µA
